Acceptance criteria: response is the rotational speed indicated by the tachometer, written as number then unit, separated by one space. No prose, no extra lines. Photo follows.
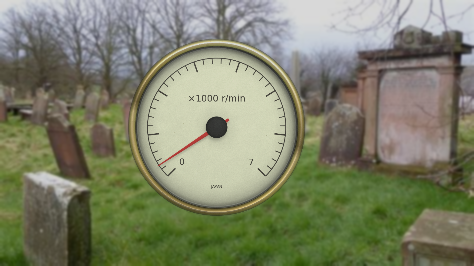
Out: 300 rpm
